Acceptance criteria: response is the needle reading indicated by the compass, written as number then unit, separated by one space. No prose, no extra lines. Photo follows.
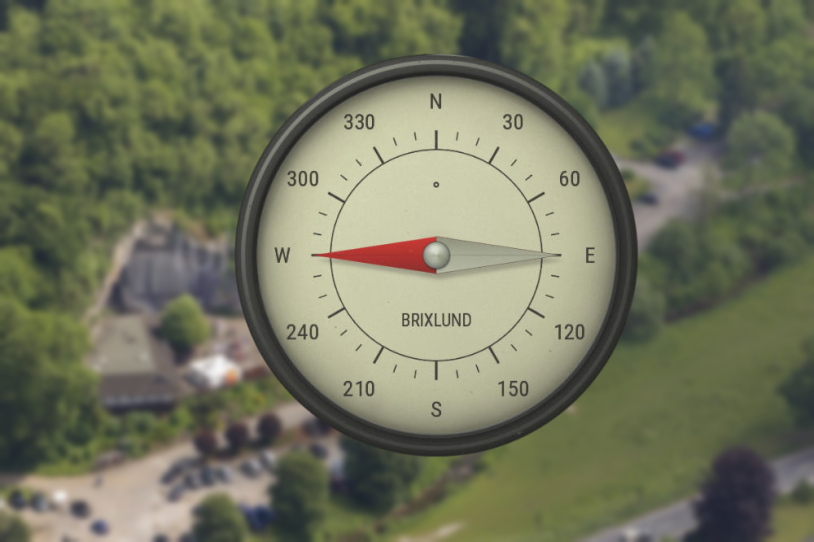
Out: 270 °
